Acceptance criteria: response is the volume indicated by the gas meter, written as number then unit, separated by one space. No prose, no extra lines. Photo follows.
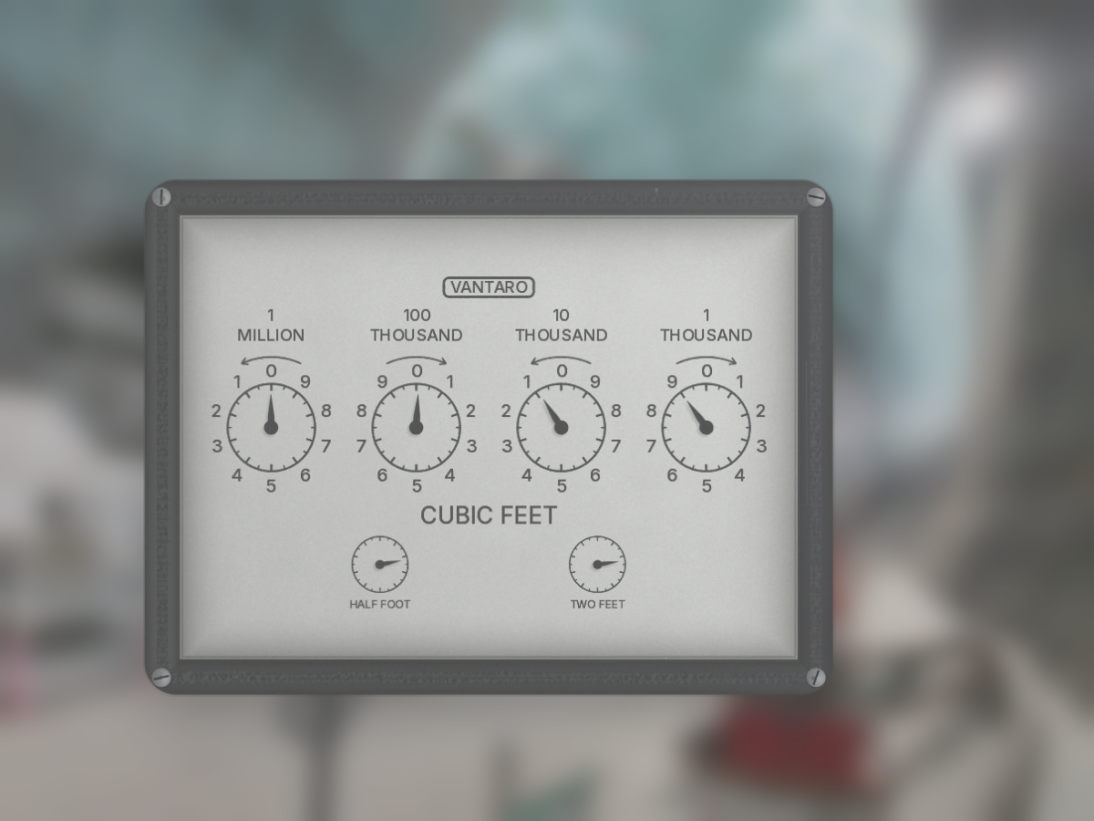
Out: 900 ft³
